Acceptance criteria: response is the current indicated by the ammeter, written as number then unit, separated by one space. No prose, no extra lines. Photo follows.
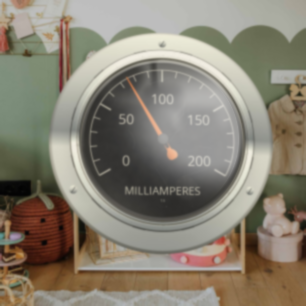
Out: 75 mA
